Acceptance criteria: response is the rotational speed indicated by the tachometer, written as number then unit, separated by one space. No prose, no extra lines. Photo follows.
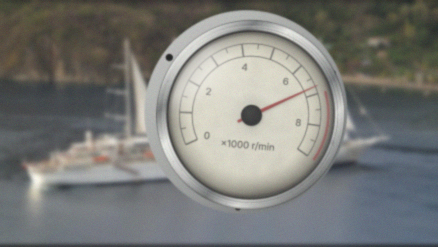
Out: 6750 rpm
